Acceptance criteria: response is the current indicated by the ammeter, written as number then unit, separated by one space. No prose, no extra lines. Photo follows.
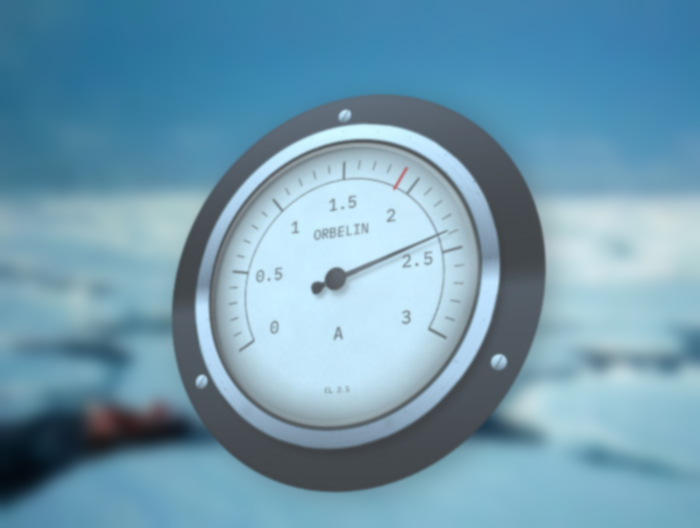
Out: 2.4 A
